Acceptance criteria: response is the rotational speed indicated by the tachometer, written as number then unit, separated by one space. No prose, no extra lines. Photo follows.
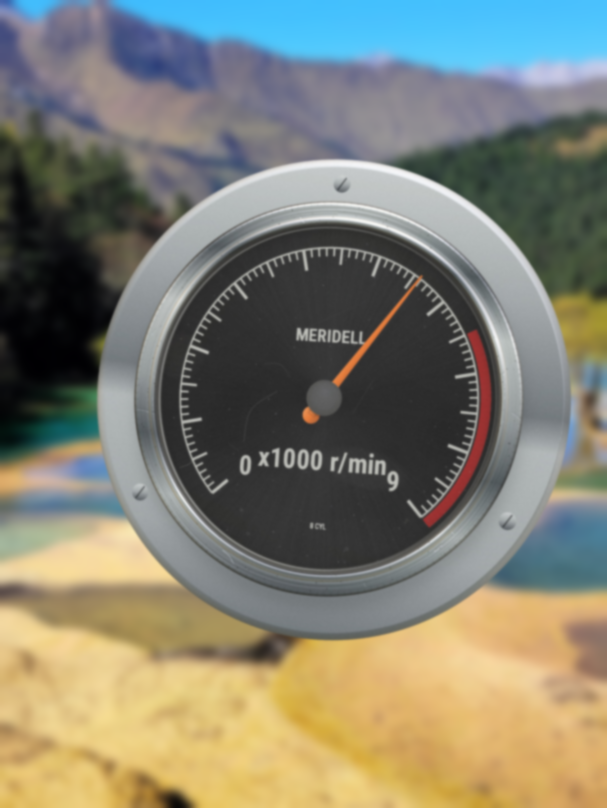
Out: 5600 rpm
